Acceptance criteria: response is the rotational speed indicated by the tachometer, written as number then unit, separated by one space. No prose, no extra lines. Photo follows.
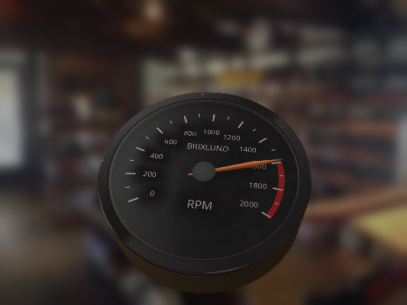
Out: 1600 rpm
